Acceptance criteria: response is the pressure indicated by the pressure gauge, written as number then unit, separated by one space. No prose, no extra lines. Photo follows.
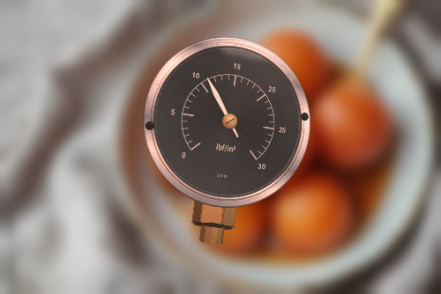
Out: 11 psi
